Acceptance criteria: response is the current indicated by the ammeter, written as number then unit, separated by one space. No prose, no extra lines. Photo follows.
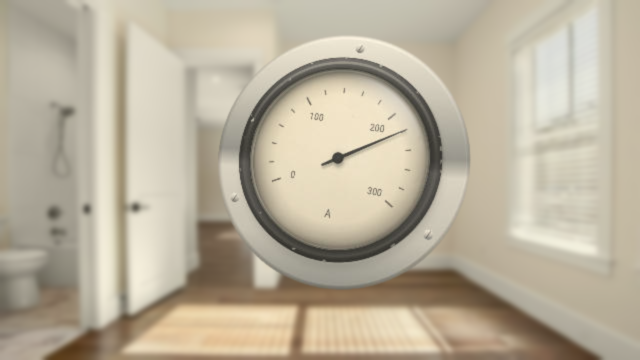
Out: 220 A
